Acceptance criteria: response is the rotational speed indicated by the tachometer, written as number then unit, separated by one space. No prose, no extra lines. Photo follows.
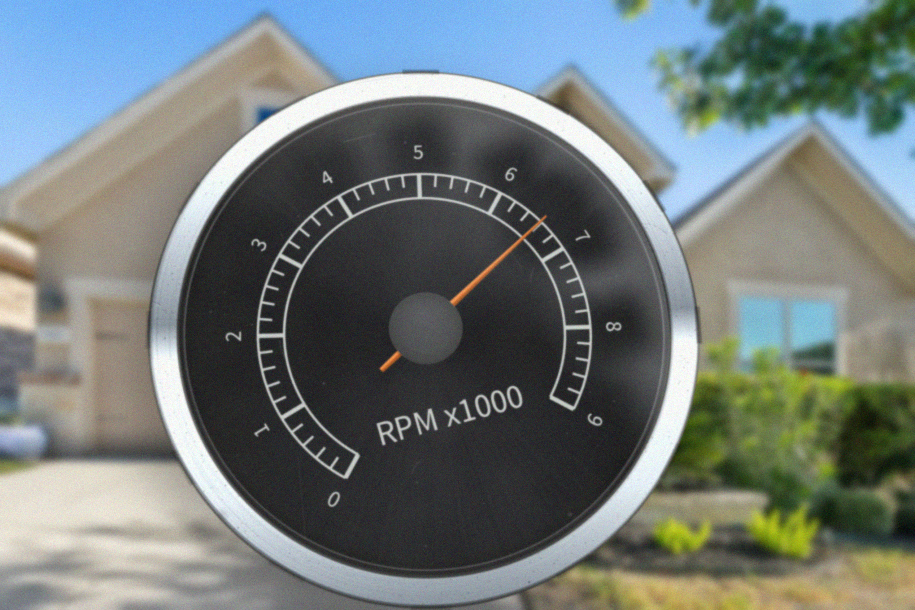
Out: 6600 rpm
